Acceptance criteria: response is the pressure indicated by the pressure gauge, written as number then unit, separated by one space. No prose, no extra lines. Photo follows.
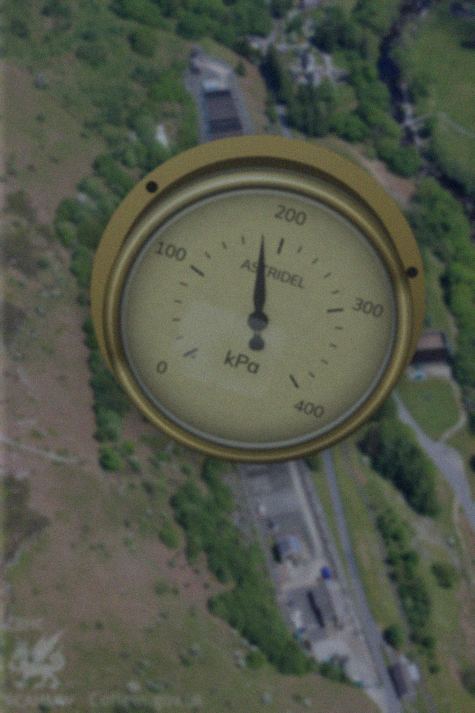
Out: 180 kPa
